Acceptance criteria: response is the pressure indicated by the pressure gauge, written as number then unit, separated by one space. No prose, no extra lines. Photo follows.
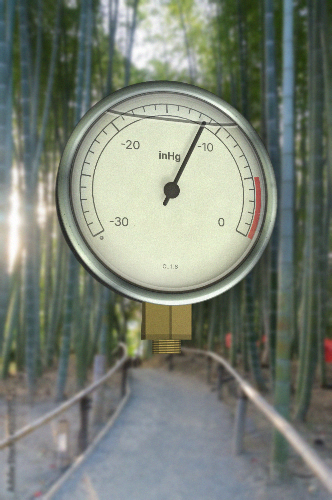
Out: -11.5 inHg
